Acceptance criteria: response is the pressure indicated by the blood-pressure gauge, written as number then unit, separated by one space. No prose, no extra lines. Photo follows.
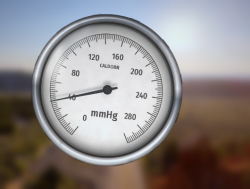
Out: 40 mmHg
